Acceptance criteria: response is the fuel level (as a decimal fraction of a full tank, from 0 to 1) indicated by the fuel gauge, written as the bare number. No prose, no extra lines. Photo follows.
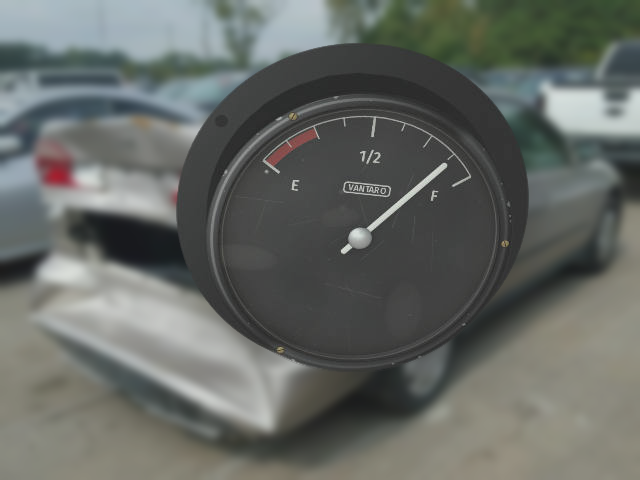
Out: 0.875
